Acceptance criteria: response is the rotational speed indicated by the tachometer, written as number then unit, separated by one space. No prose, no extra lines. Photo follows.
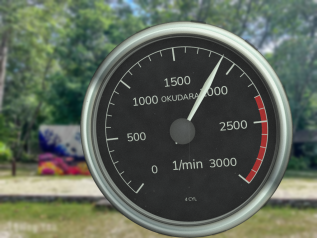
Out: 1900 rpm
